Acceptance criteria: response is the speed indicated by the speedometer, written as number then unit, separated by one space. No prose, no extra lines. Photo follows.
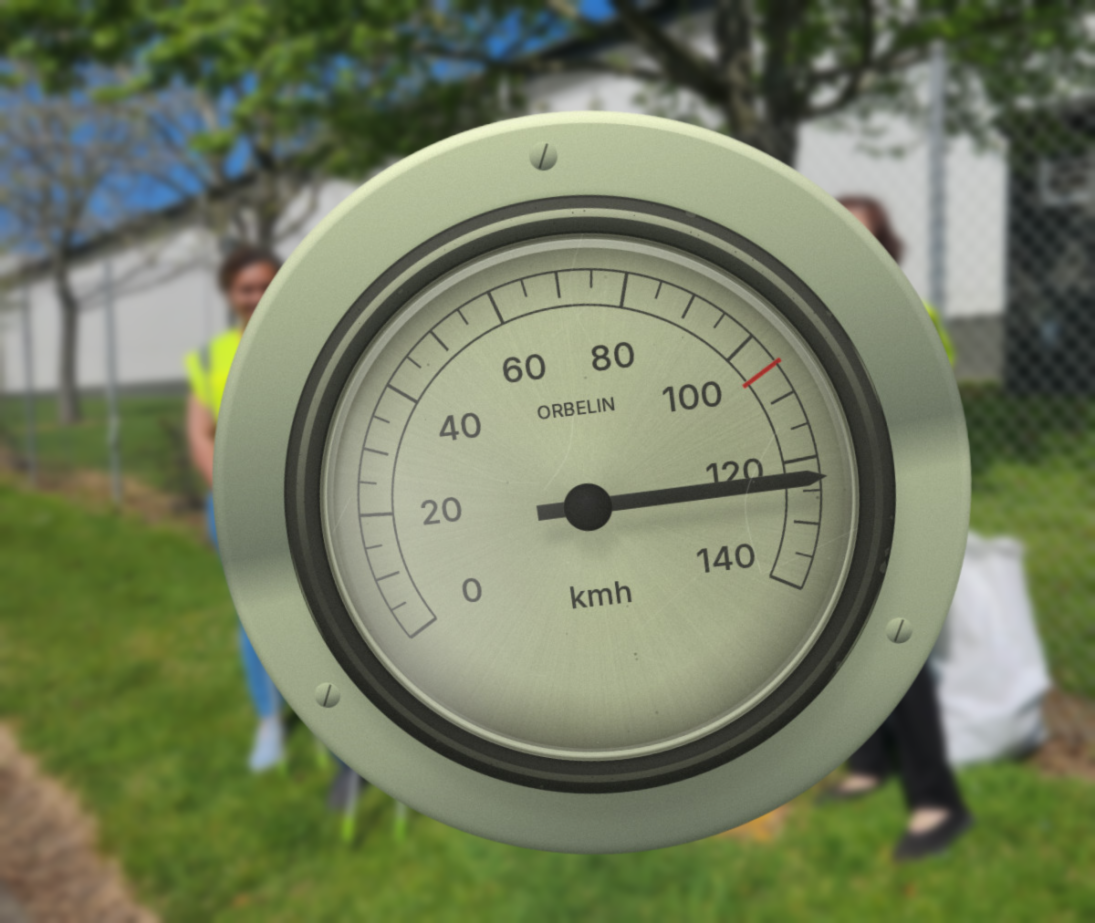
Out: 122.5 km/h
